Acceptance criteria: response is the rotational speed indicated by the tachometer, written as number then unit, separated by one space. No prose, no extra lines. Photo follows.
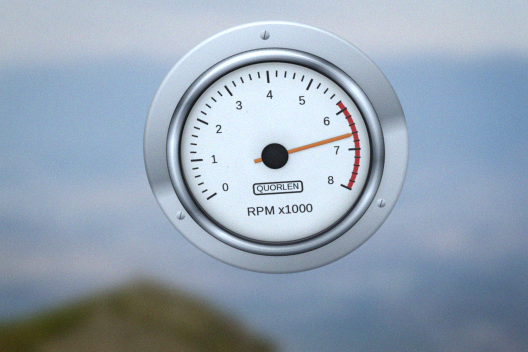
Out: 6600 rpm
